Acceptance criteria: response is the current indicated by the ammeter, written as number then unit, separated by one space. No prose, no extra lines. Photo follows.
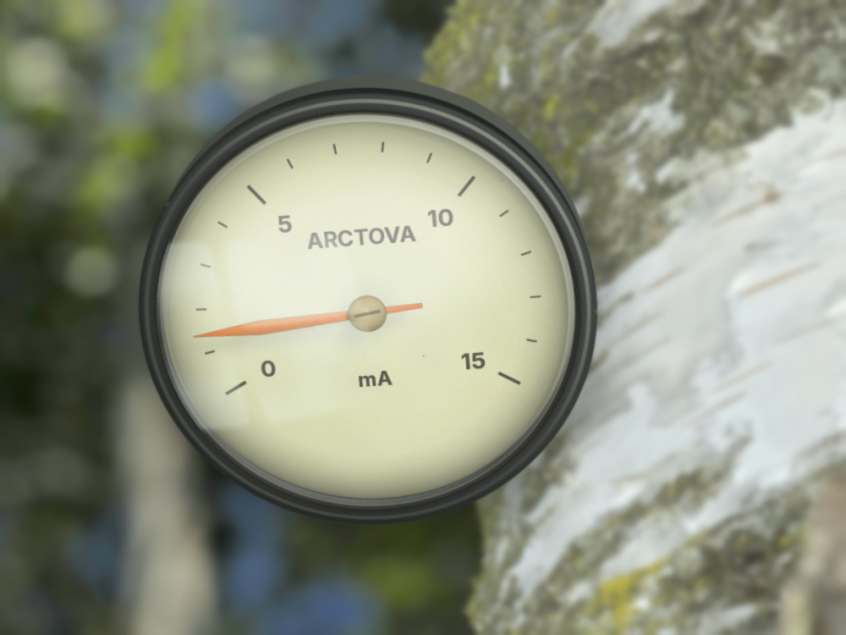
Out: 1.5 mA
